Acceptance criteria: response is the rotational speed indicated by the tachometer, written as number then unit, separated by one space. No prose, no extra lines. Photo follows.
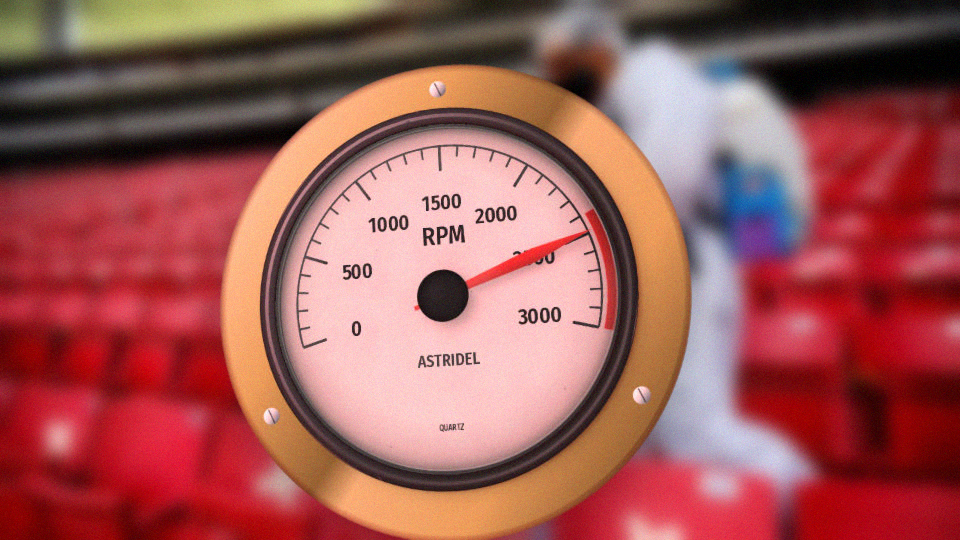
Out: 2500 rpm
